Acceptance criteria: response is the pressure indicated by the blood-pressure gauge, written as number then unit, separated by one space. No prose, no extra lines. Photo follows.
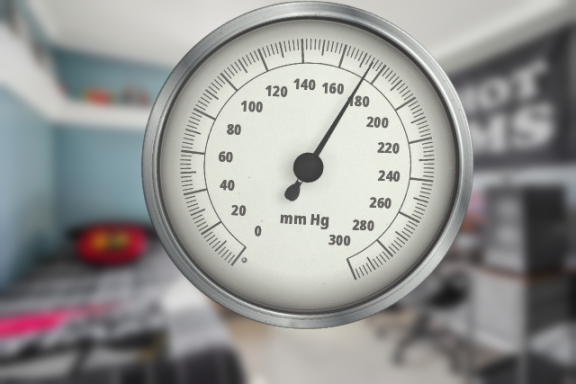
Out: 174 mmHg
